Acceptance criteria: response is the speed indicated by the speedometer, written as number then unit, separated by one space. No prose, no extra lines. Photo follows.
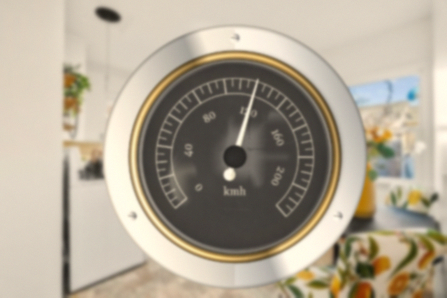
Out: 120 km/h
